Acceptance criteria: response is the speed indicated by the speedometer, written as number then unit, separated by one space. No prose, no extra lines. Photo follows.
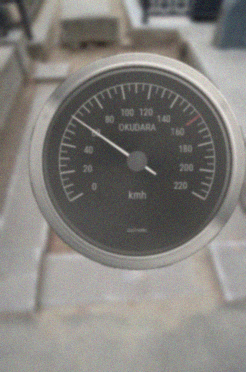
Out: 60 km/h
